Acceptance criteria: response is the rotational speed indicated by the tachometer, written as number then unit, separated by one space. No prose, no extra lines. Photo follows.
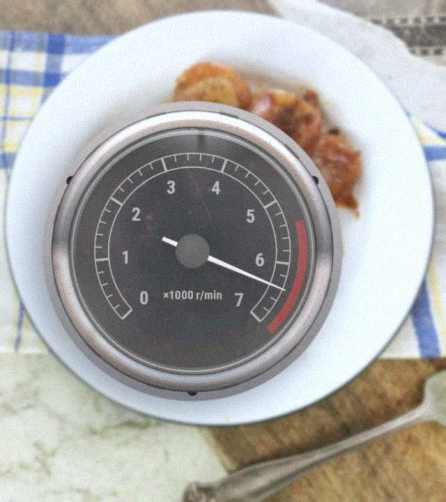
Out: 6400 rpm
